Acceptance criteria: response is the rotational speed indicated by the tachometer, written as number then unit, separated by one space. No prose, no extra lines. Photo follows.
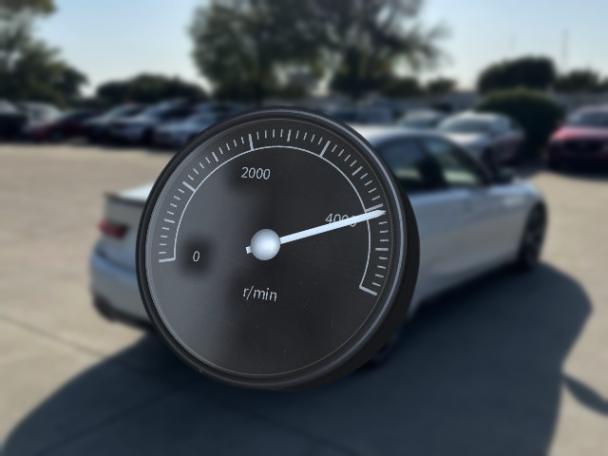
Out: 4100 rpm
